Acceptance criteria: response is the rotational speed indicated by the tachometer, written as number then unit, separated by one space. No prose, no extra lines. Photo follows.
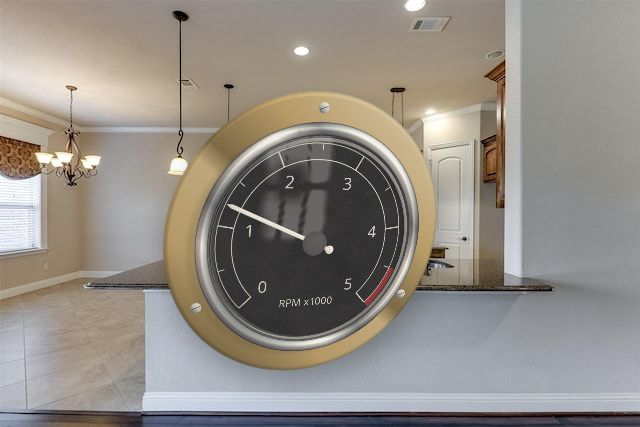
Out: 1250 rpm
